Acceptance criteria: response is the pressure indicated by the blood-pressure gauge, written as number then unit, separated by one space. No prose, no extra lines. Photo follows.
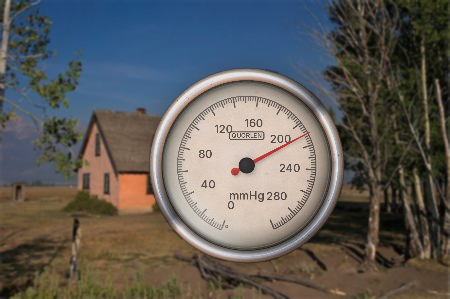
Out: 210 mmHg
